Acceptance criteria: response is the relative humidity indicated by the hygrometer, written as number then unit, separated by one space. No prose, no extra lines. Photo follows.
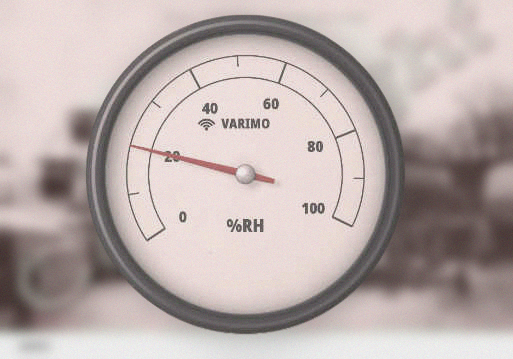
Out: 20 %
